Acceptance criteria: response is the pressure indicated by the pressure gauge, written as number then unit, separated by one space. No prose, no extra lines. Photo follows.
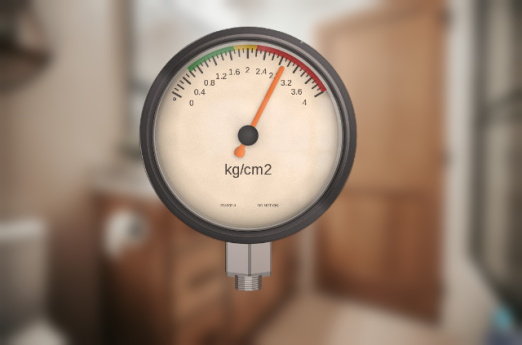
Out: 2.9 kg/cm²
